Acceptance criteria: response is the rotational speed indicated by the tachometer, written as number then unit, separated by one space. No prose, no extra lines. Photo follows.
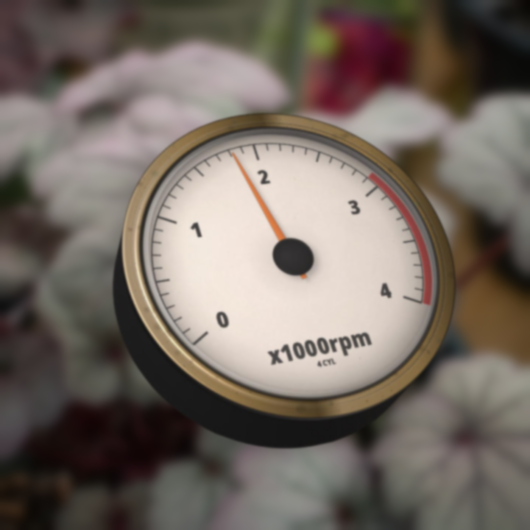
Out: 1800 rpm
